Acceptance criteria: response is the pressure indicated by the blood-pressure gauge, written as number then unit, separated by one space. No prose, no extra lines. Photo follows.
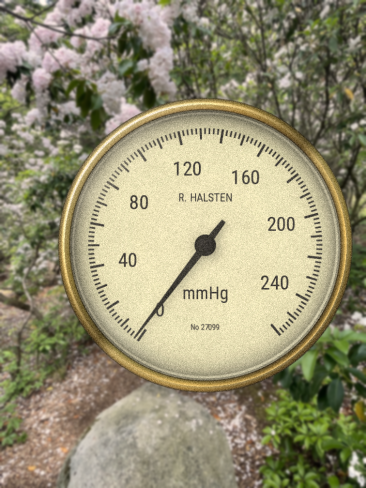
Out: 2 mmHg
